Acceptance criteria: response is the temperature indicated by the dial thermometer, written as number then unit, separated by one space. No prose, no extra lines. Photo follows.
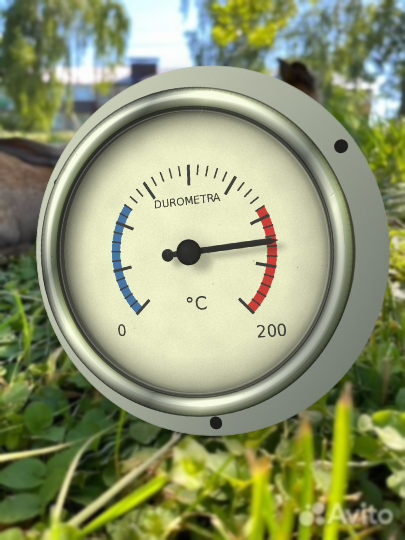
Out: 162.5 °C
